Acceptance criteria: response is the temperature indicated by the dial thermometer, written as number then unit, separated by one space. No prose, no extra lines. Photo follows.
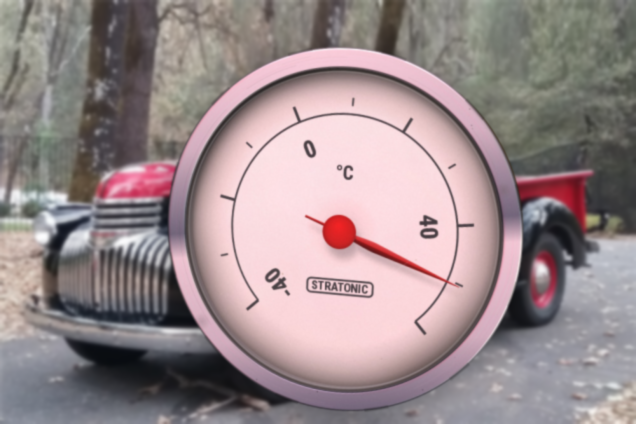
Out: 50 °C
